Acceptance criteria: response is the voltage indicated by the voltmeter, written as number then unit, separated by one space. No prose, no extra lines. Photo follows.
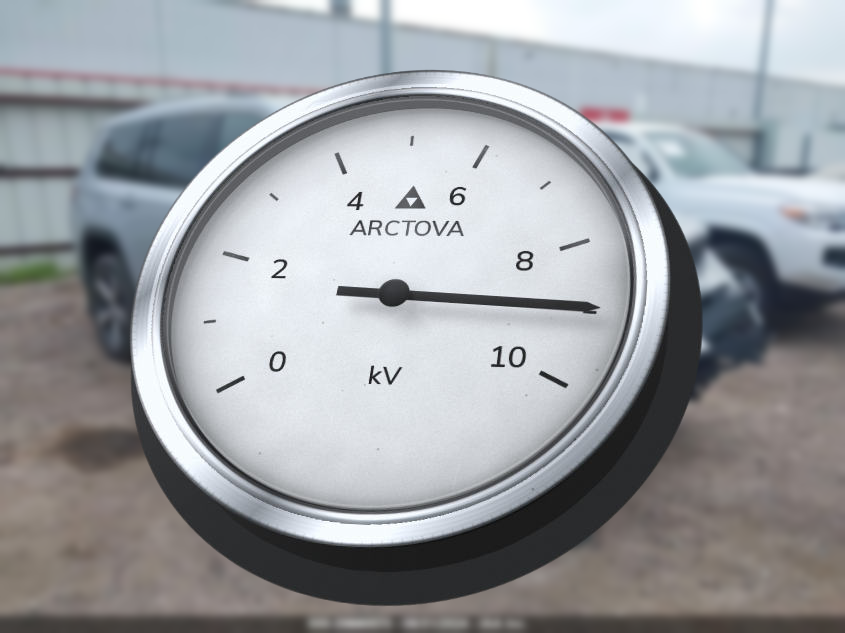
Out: 9 kV
